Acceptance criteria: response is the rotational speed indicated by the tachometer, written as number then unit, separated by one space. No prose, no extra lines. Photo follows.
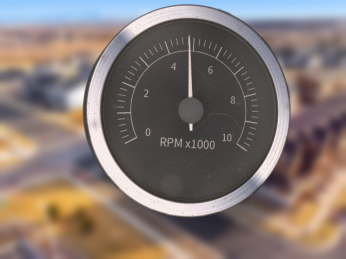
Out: 4800 rpm
